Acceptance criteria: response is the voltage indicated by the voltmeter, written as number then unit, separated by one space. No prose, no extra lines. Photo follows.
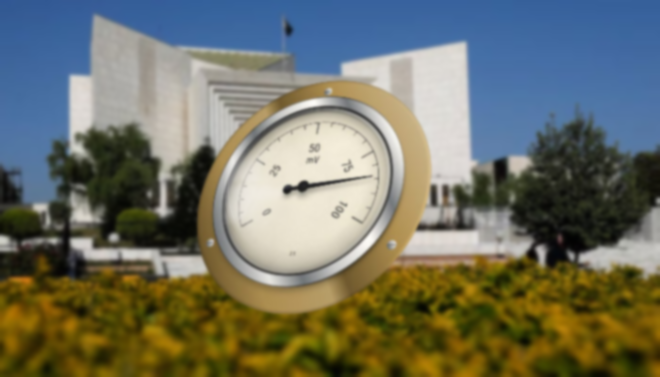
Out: 85 mV
